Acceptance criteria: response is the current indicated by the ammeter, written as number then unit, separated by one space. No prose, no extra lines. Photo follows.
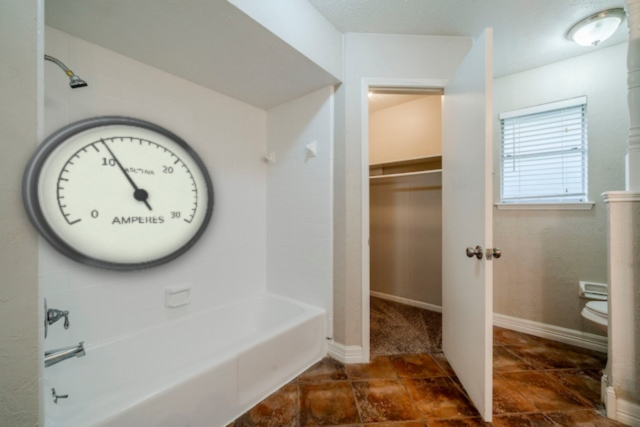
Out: 11 A
